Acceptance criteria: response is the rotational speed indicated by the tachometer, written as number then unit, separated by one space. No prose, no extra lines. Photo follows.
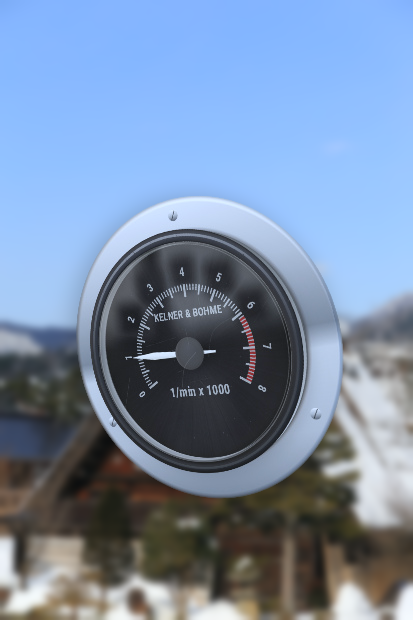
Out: 1000 rpm
